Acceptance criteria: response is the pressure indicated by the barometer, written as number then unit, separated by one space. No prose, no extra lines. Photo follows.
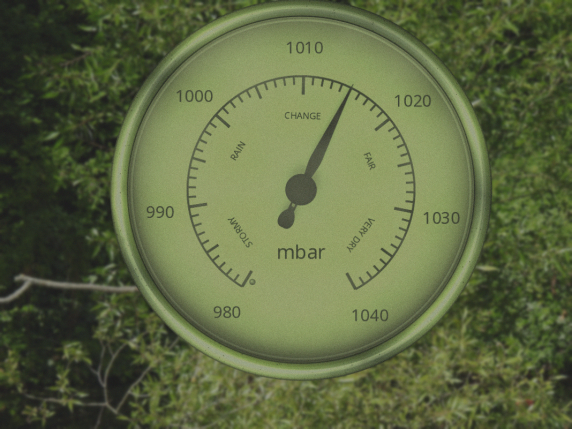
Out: 1015 mbar
